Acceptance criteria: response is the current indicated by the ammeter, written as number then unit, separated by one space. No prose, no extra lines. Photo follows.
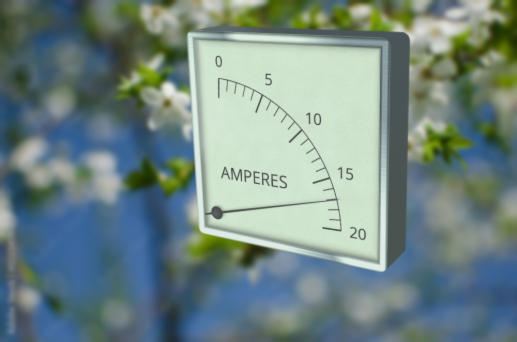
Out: 17 A
